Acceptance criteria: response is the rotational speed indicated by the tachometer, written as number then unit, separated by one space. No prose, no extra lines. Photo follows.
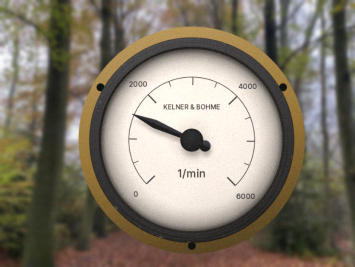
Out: 1500 rpm
